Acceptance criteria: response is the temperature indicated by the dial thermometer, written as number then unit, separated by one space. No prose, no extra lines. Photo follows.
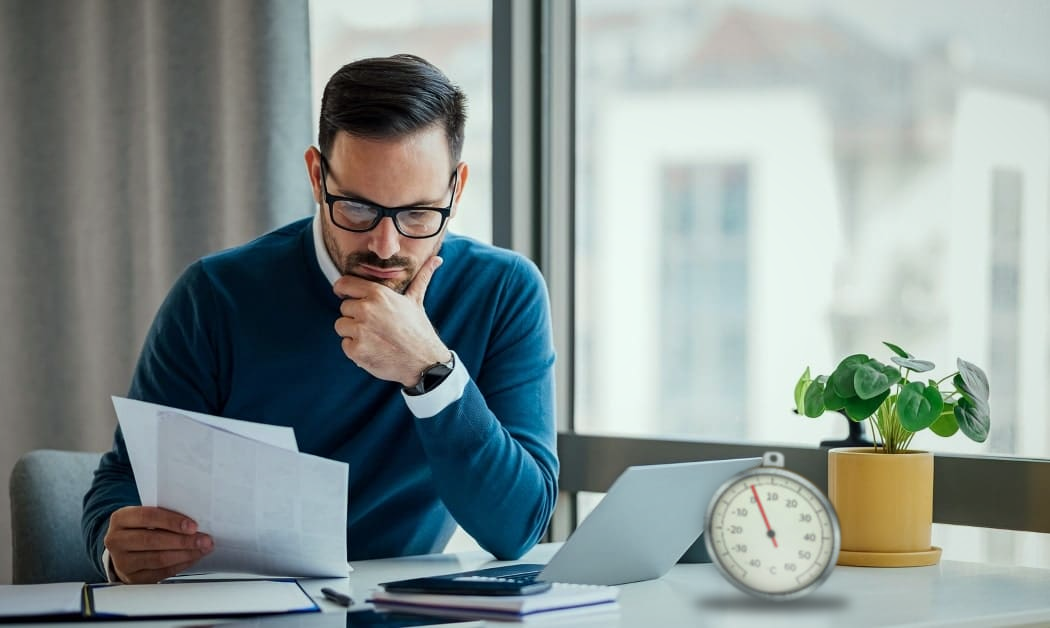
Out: 2.5 °C
